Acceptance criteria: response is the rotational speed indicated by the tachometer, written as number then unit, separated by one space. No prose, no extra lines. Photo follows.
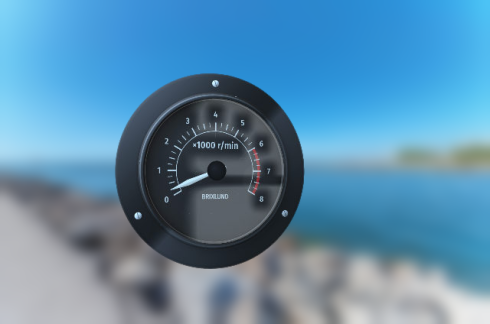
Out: 250 rpm
